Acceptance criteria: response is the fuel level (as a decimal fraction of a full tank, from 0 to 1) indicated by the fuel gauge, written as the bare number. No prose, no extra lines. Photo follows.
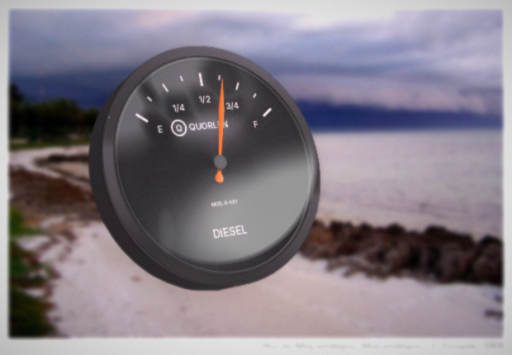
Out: 0.625
